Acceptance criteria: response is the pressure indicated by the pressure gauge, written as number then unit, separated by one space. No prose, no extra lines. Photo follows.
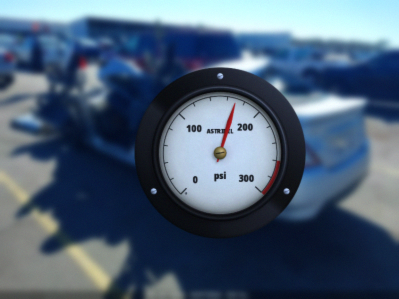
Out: 170 psi
